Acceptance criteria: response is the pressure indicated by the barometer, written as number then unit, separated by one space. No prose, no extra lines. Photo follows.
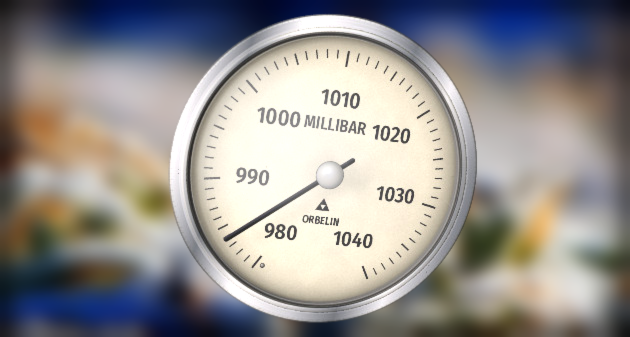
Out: 984 mbar
